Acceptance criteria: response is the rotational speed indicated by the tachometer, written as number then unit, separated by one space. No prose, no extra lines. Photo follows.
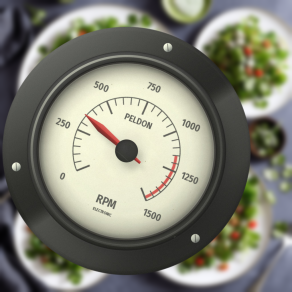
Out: 350 rpm
